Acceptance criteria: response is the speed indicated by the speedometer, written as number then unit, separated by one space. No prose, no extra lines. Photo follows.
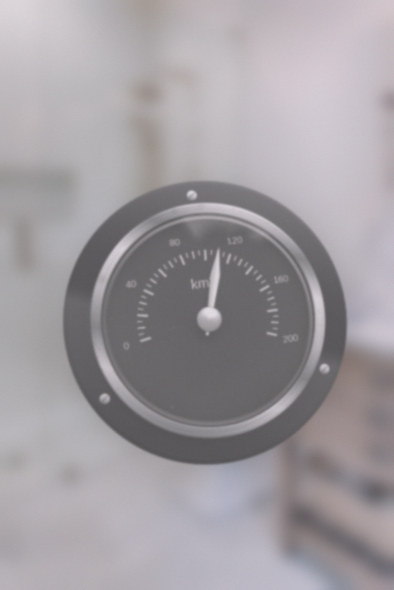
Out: 110 km/h
